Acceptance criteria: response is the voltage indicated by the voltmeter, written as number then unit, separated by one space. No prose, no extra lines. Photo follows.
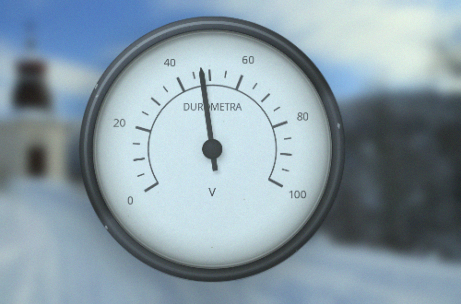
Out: 47.5 V
